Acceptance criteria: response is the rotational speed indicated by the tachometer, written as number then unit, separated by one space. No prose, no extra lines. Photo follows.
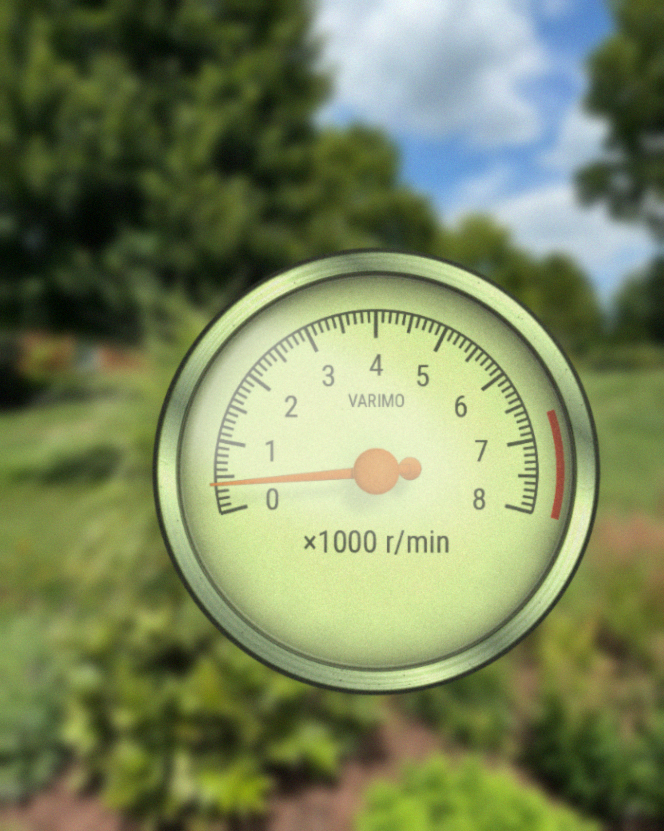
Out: 400 rpm
